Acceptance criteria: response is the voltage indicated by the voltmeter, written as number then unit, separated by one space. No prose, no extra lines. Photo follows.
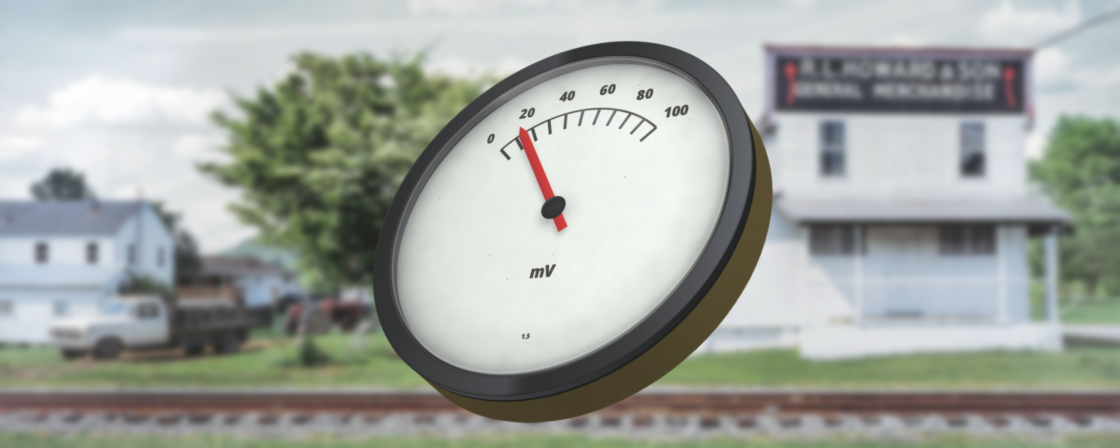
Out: 15 mV
